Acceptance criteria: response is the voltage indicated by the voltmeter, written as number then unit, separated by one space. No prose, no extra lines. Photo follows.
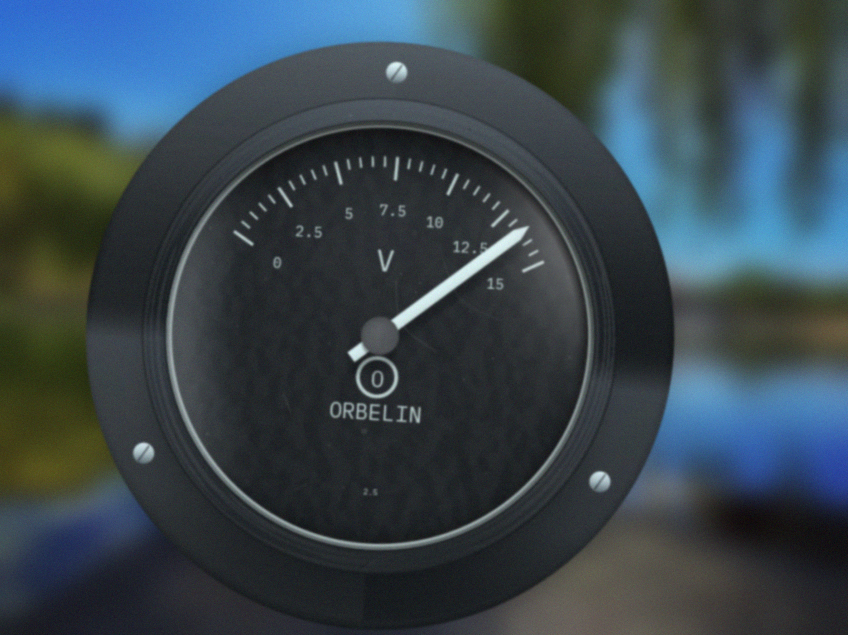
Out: 13.5 V
